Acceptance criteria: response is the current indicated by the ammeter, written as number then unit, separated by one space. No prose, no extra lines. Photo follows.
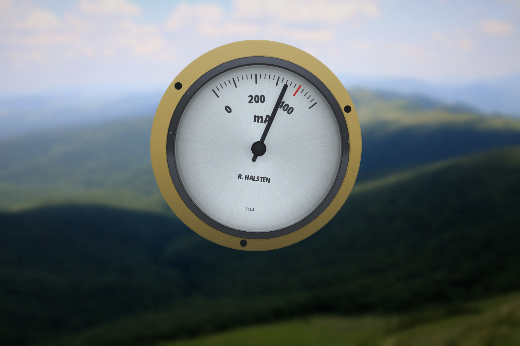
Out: 340 mA
